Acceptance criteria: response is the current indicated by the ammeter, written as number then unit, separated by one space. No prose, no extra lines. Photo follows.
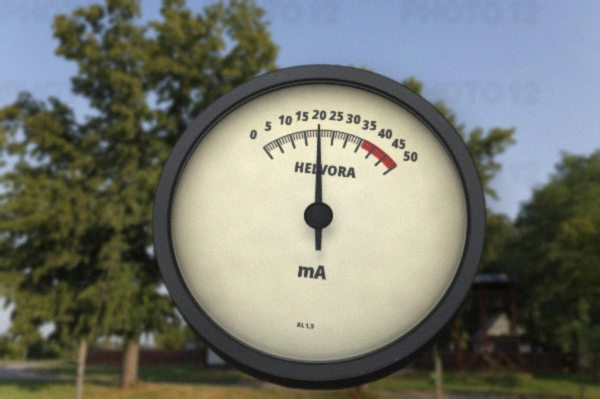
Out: 20 mA
